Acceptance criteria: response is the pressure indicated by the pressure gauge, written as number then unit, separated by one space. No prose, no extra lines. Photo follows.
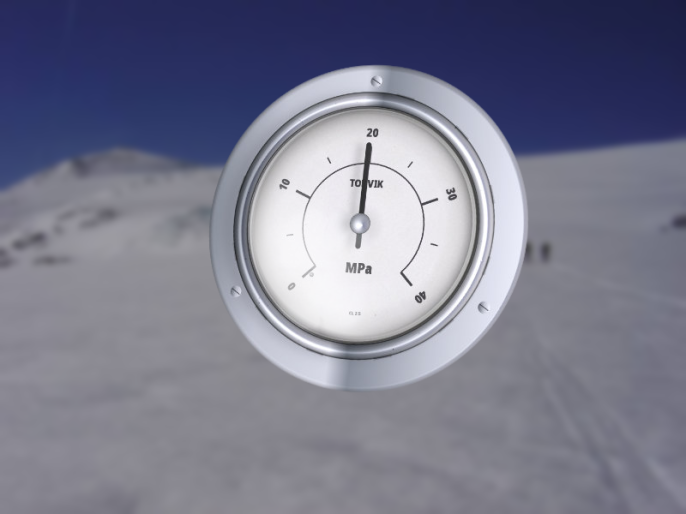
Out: 20 MPa
